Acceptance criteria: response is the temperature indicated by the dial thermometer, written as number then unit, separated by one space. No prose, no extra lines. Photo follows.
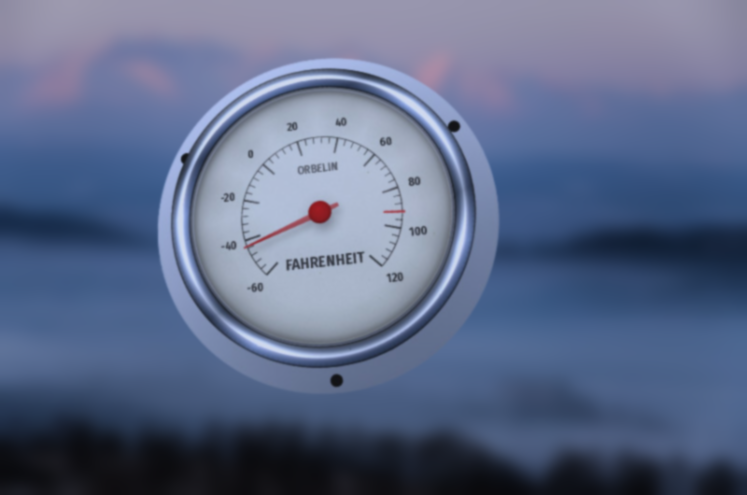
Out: -44 °F
